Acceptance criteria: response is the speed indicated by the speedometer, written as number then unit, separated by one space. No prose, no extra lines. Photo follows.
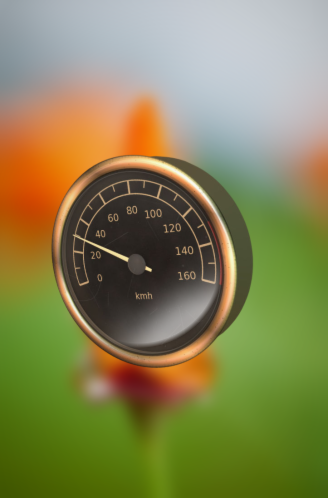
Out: 30 km/h
